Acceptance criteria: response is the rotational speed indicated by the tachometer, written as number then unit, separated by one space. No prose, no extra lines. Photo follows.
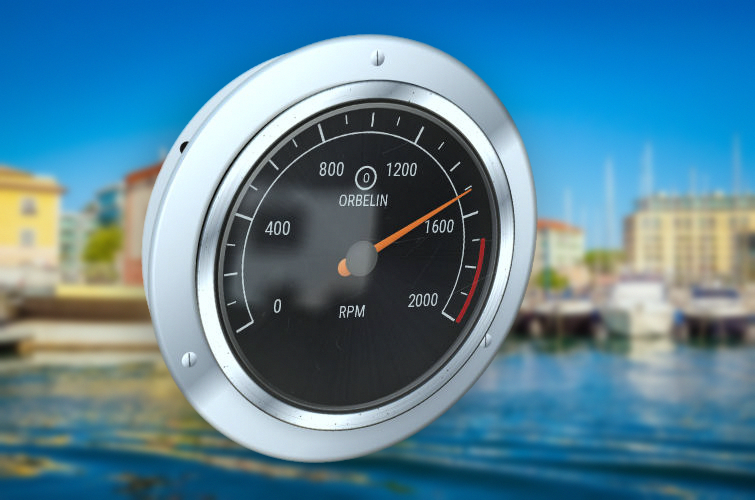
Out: 1500 rpm
